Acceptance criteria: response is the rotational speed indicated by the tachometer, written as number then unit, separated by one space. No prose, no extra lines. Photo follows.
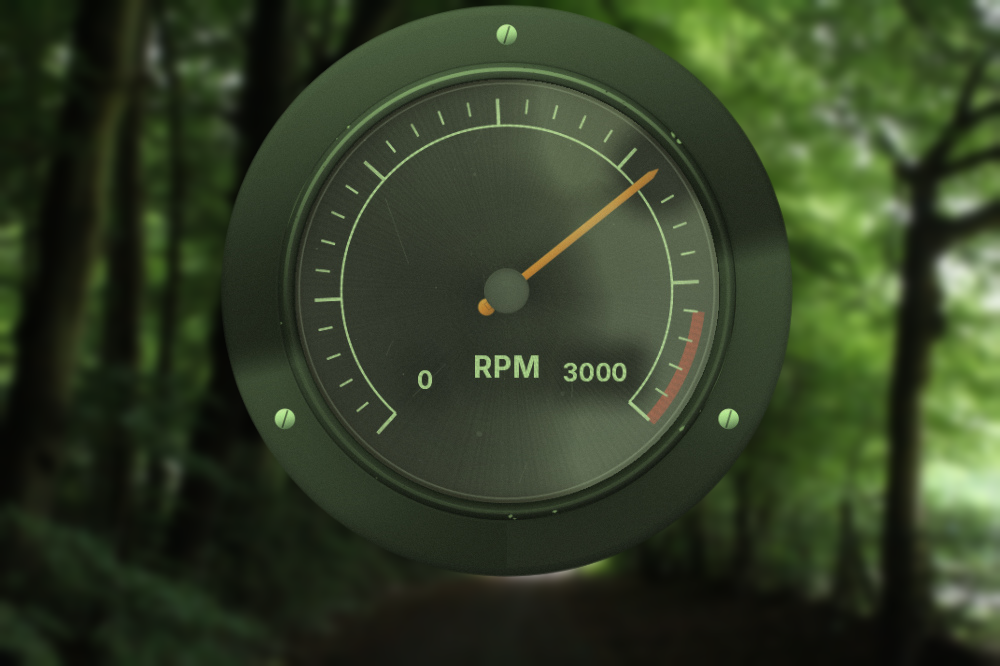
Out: 2100 rpm
